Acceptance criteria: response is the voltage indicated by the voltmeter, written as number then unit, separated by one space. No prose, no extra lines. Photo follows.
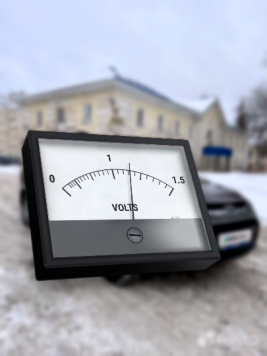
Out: 1.15 V
